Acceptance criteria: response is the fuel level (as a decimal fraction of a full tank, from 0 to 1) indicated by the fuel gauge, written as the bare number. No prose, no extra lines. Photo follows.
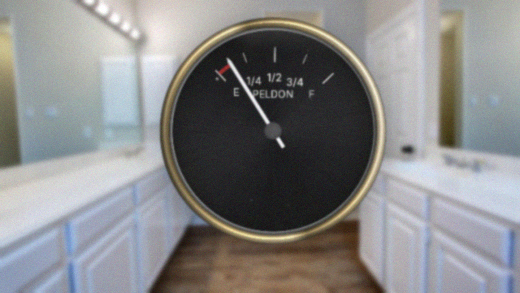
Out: 0.125
